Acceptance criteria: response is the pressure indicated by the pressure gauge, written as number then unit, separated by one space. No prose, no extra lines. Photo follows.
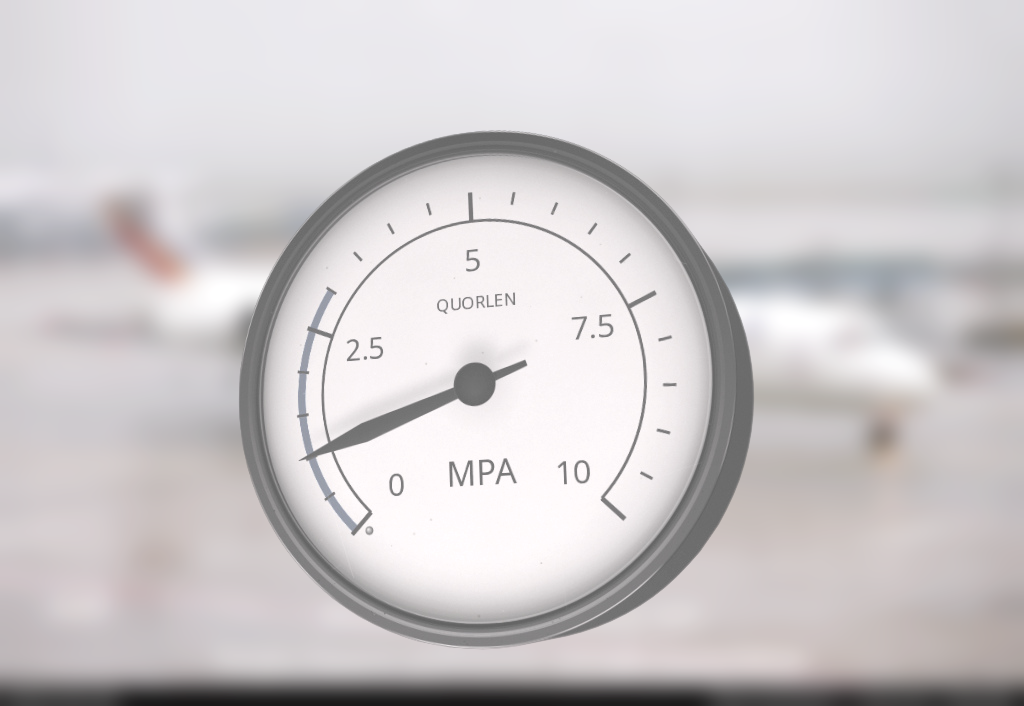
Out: 1 MPa
